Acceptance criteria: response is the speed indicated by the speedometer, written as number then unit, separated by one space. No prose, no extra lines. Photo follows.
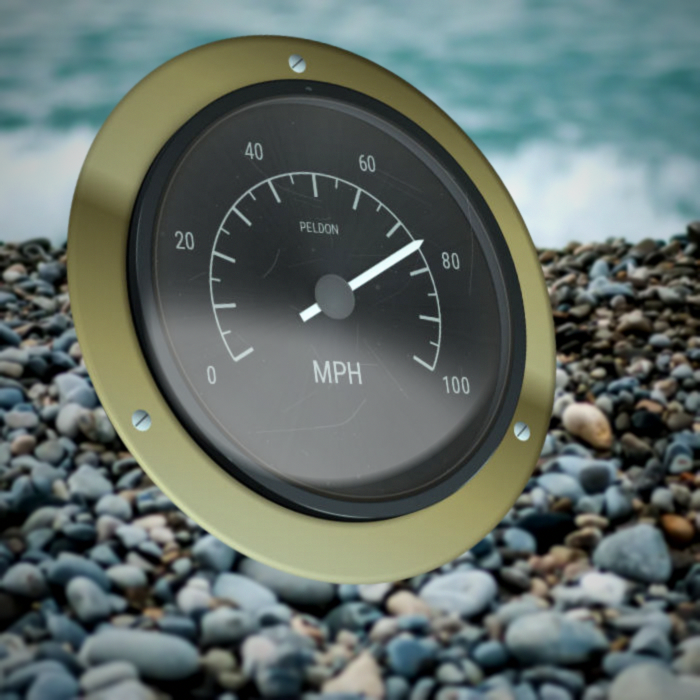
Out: 75 mph
